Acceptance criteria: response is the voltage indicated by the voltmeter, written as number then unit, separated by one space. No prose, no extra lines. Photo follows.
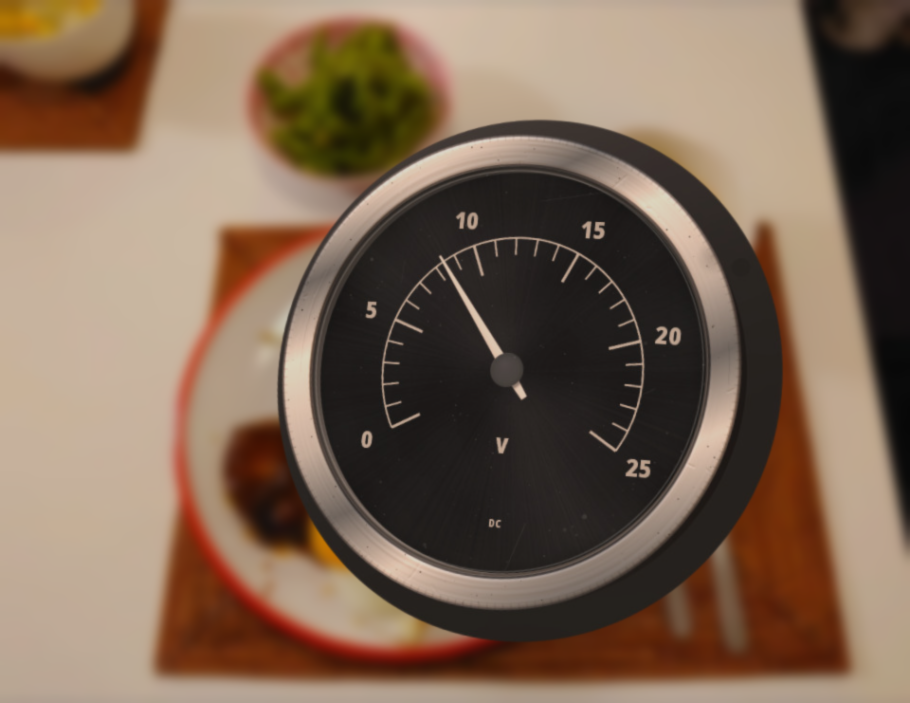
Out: 8.5 V
